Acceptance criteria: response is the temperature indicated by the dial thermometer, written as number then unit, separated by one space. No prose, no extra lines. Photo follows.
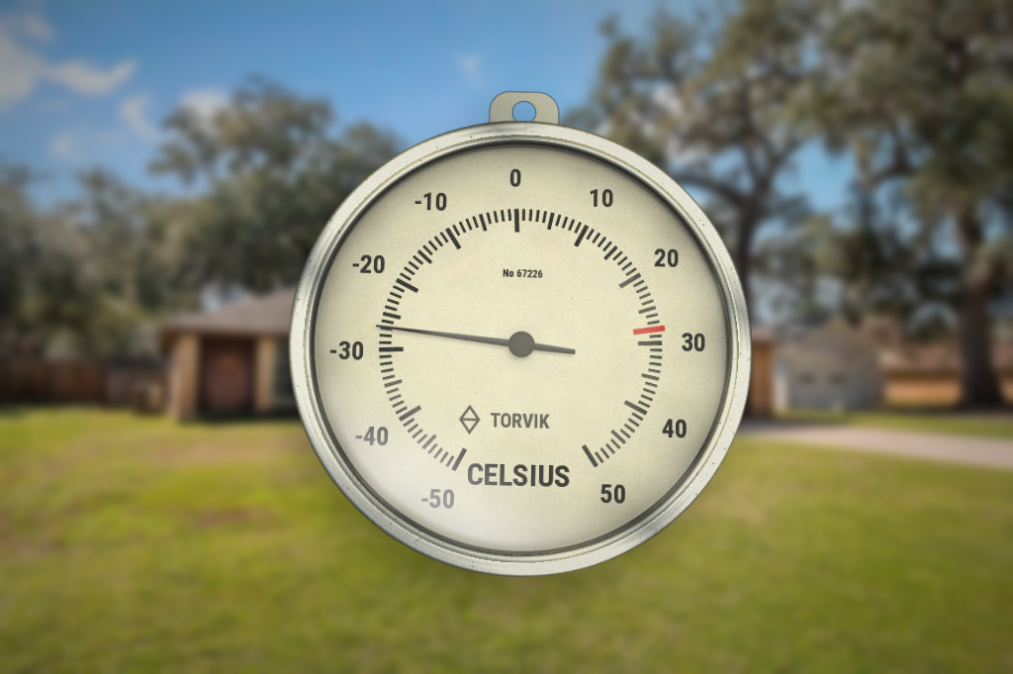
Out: -27 °C
